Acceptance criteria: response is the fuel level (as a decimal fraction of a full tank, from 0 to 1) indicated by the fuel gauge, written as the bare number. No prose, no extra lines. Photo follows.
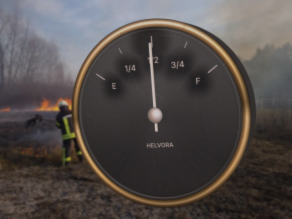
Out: 0.5
